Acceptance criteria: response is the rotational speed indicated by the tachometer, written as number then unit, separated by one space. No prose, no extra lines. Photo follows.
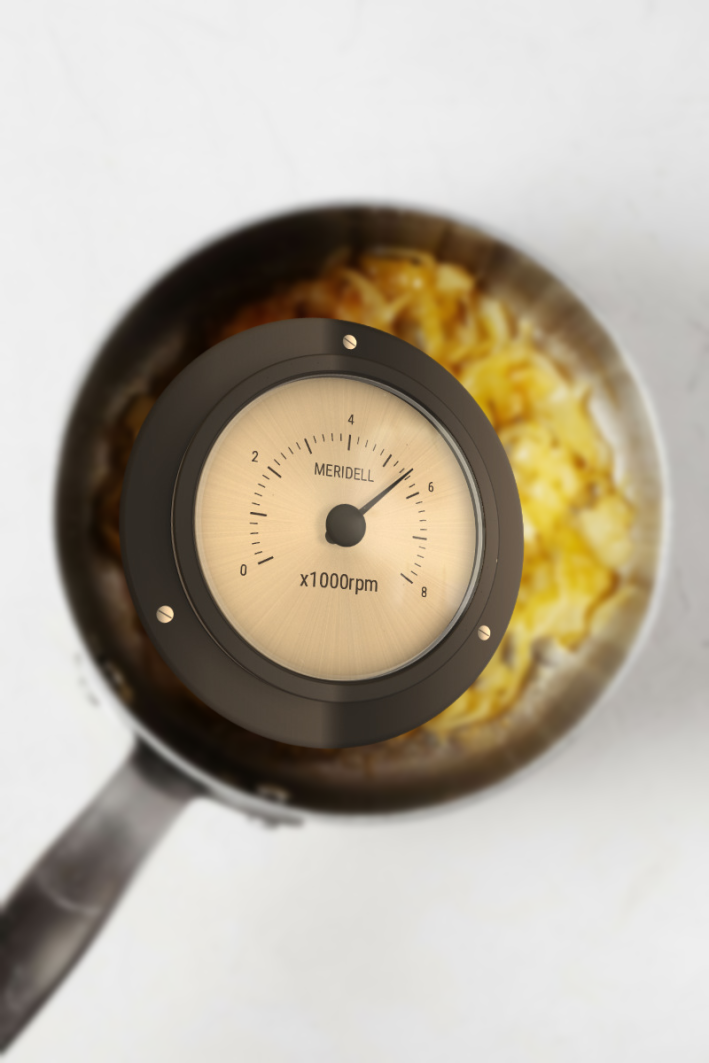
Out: 5500 rpm
